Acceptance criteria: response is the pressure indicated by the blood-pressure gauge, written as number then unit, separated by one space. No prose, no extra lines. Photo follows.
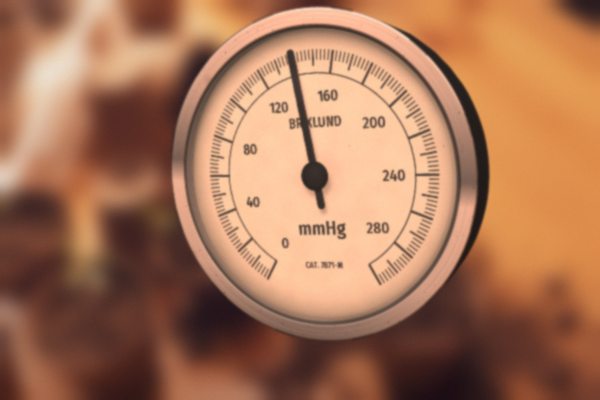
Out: 140 mmHg
